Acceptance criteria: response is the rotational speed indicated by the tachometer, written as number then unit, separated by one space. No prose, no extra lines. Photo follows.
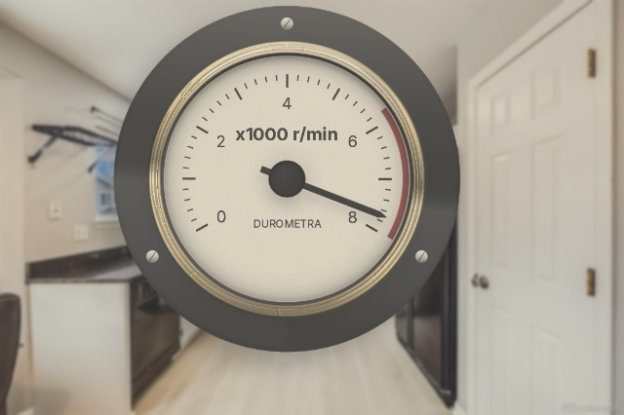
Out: 7700 rpm
